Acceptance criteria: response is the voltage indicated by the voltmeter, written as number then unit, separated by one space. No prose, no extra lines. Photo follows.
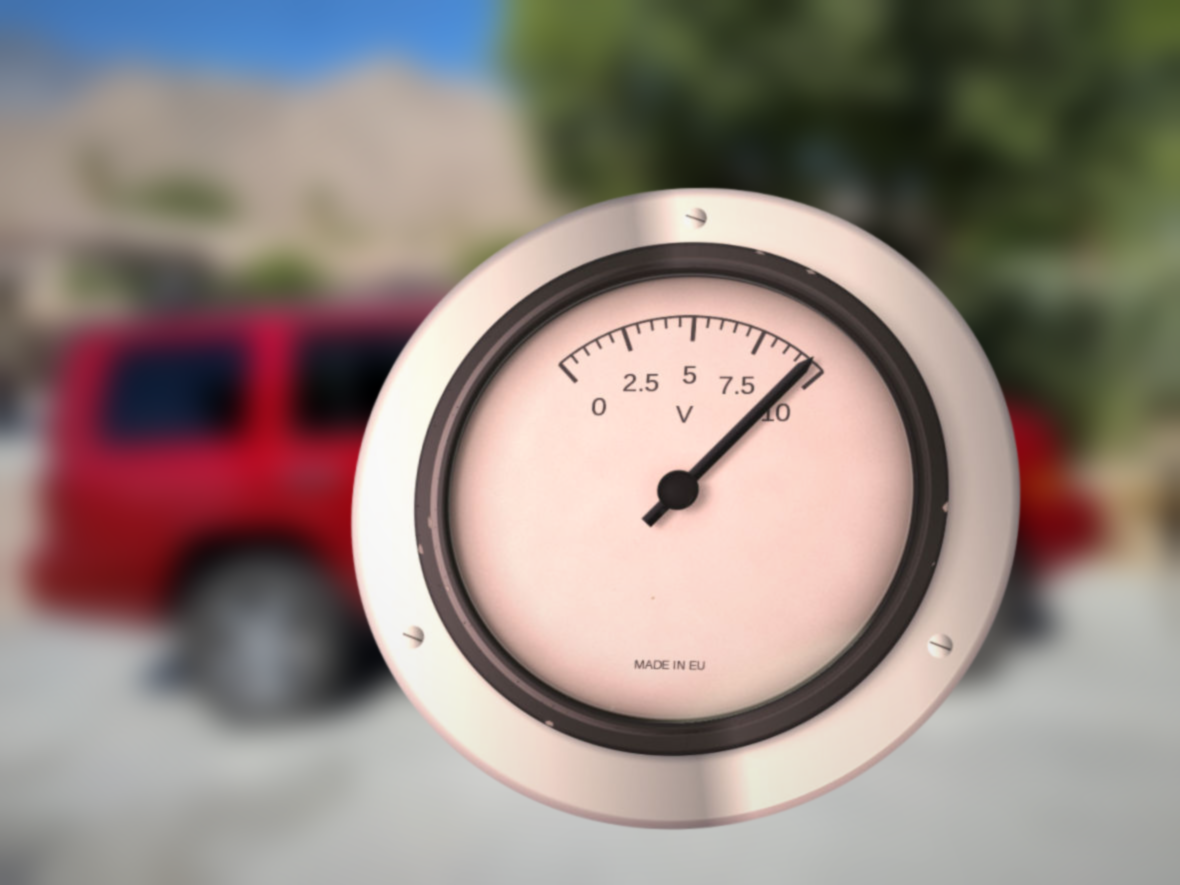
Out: 9.5 V
